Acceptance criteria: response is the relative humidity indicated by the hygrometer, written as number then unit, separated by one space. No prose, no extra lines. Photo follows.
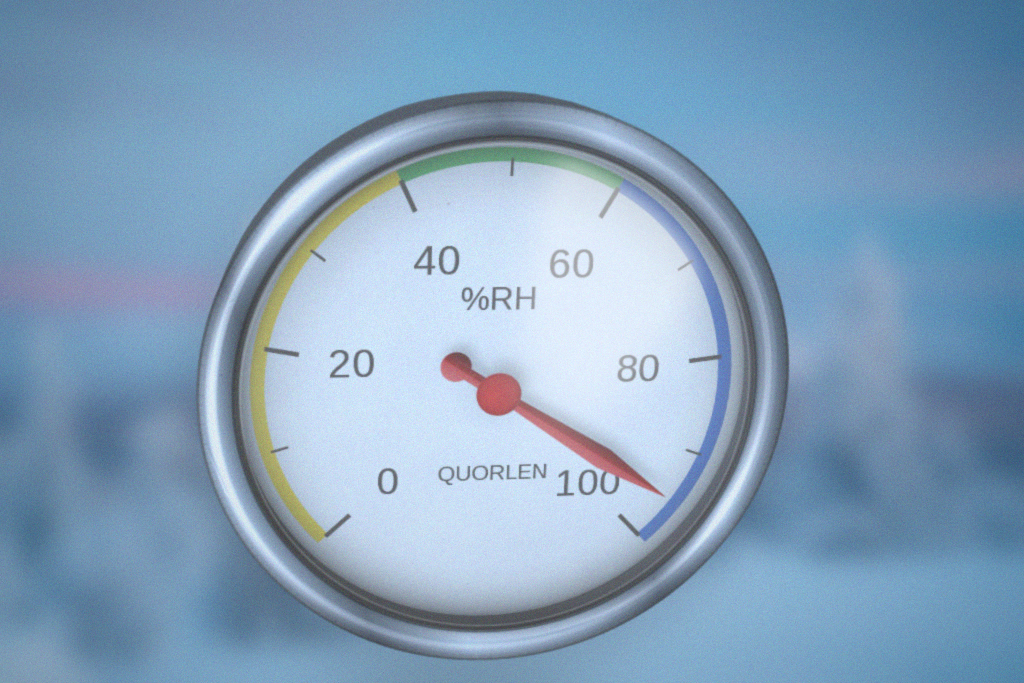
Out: 95 %
